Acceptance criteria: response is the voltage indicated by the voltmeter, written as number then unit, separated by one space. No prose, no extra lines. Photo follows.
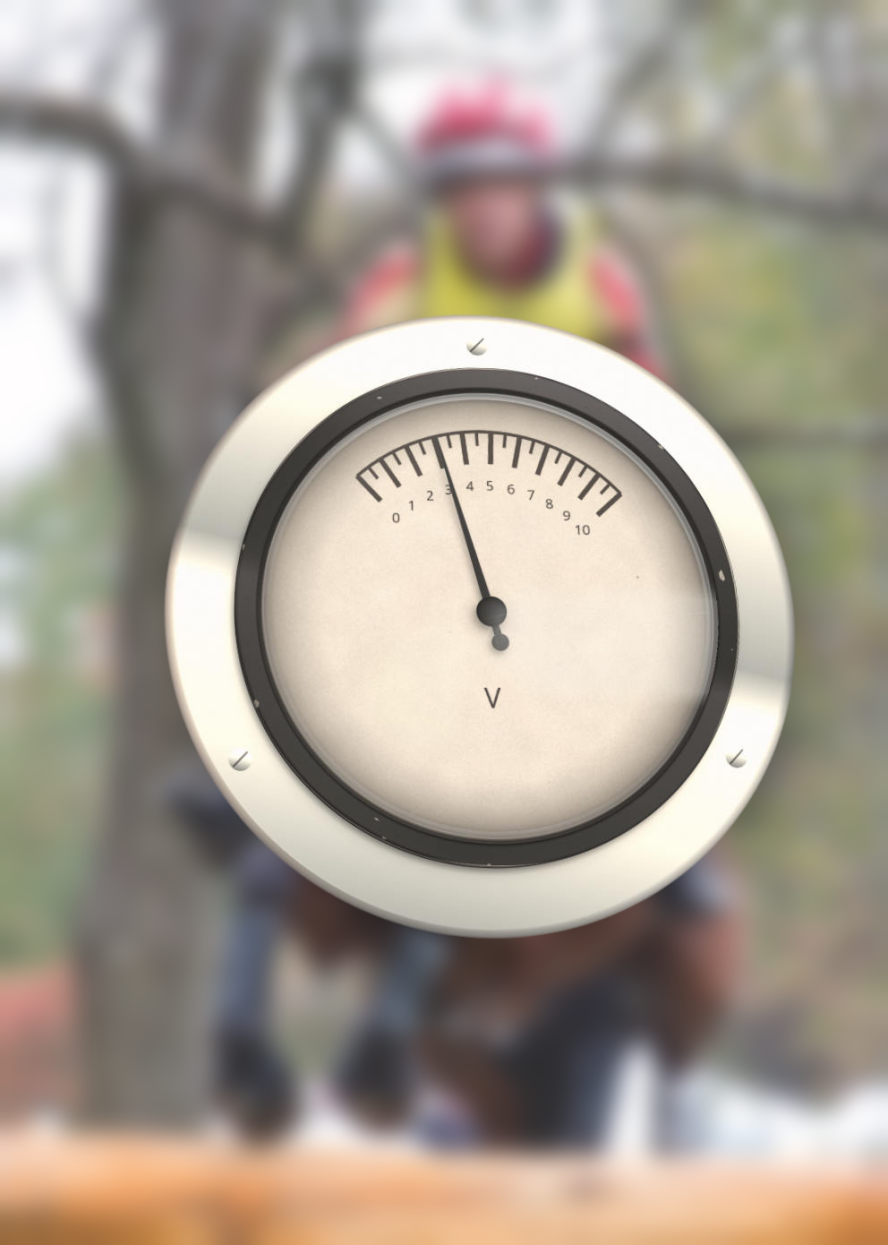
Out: 3 V
